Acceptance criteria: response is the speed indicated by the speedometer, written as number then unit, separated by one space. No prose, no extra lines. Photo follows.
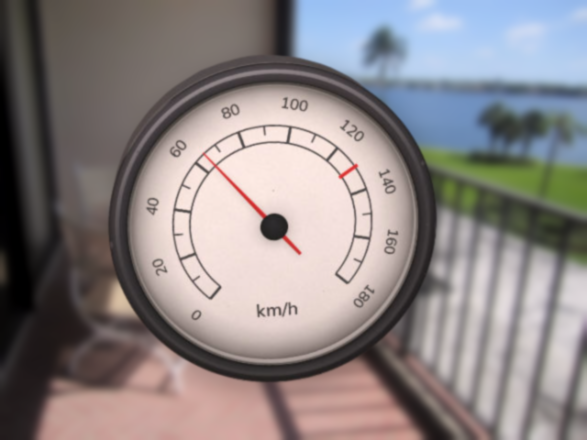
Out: 65 km/h
